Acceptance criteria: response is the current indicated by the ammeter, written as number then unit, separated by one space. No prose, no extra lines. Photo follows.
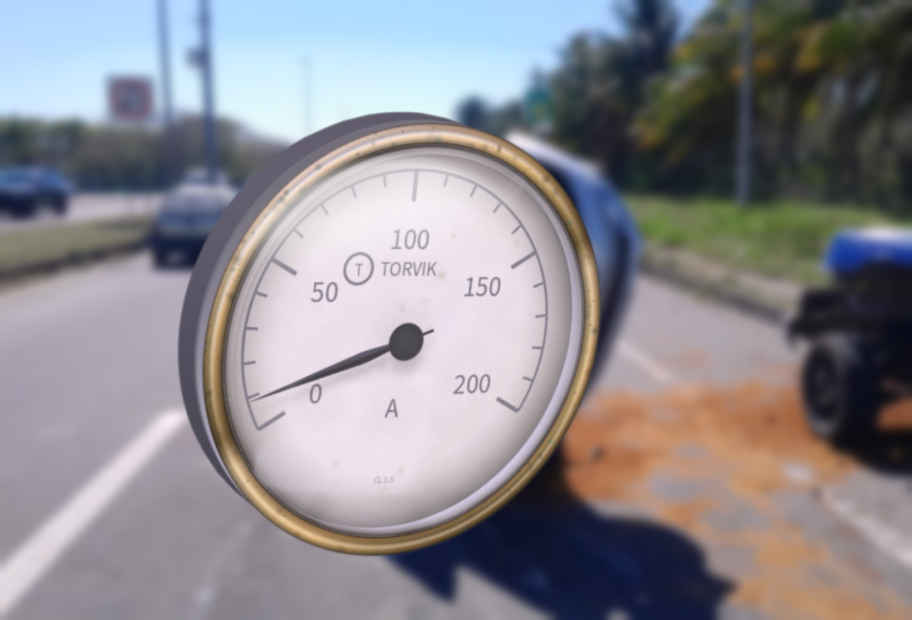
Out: 10 A
